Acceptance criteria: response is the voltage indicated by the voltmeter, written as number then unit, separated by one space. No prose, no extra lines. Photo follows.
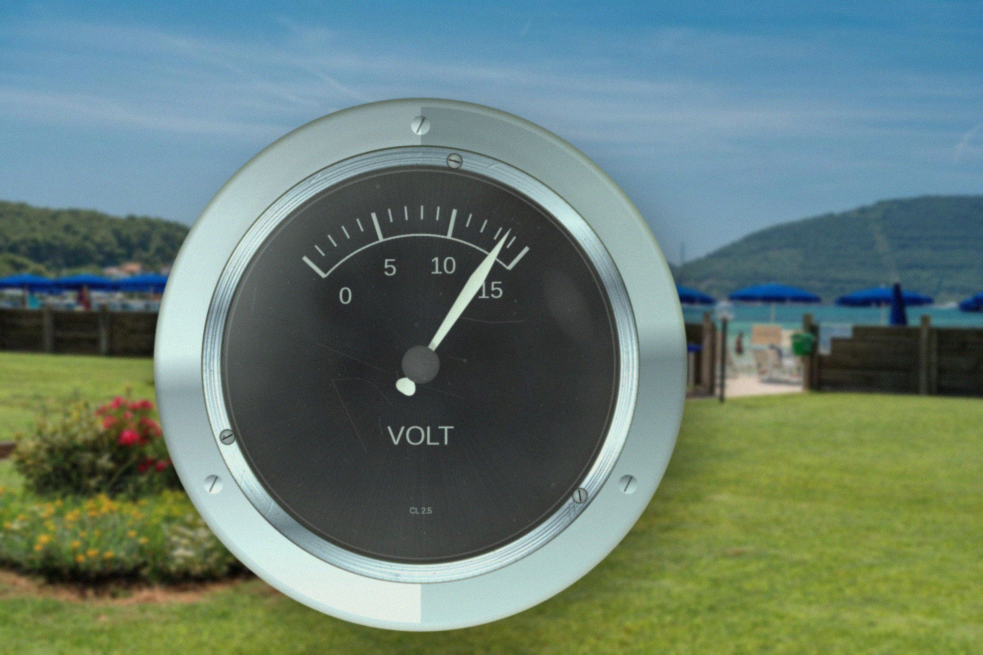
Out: 13.5 V
